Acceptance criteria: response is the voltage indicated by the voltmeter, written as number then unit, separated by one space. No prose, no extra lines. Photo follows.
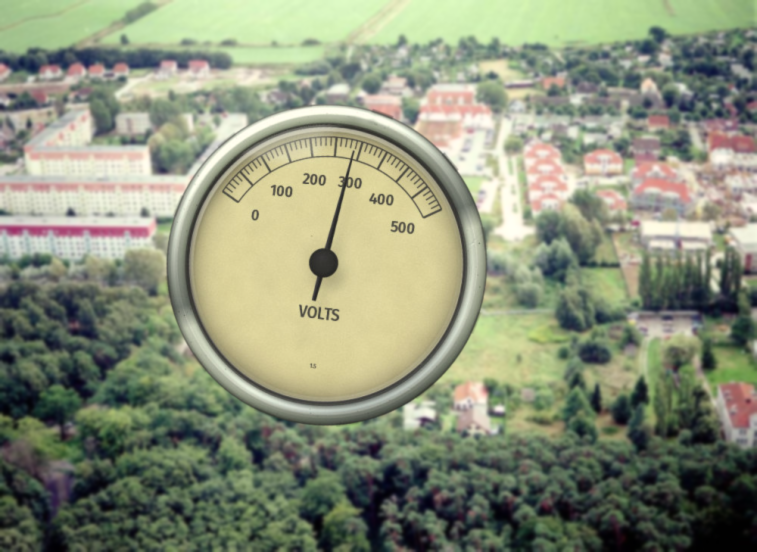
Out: 290 V
